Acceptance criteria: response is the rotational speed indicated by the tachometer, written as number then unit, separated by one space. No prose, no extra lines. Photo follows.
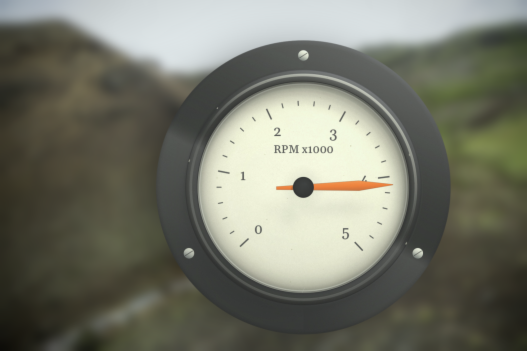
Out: 4100 rpm
